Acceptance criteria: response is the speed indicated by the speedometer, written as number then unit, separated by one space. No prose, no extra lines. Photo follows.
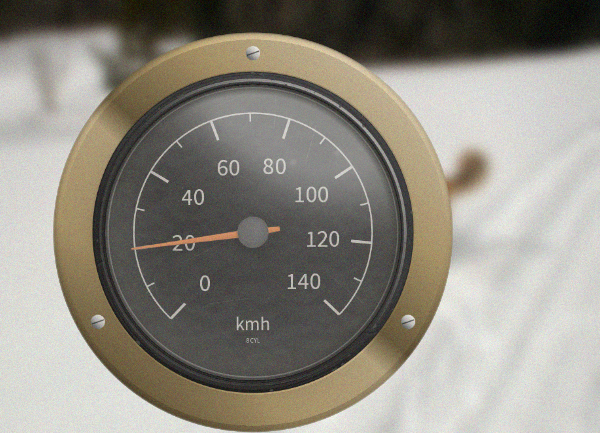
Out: 20 km/h
